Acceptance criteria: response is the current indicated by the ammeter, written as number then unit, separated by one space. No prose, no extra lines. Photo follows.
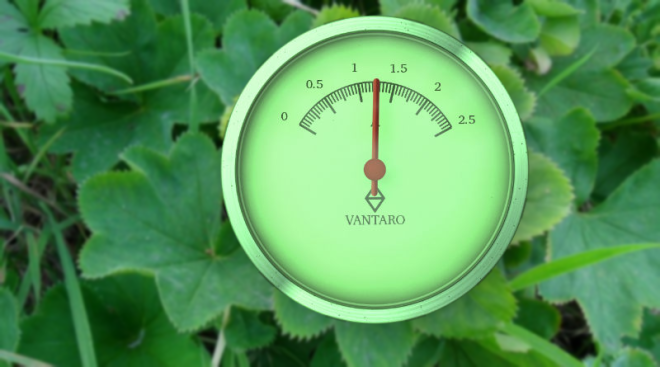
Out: 1.25 A
